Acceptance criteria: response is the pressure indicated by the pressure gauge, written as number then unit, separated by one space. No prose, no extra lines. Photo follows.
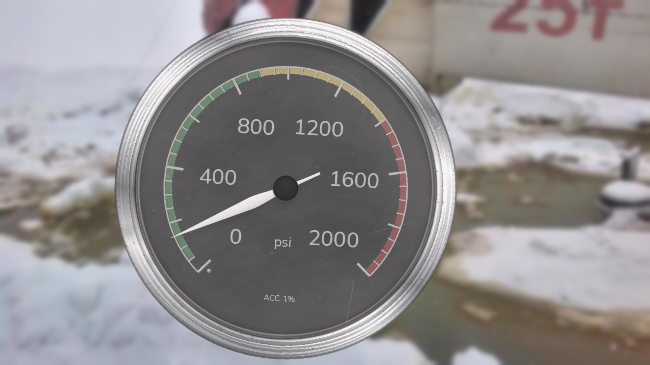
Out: 150 psi
